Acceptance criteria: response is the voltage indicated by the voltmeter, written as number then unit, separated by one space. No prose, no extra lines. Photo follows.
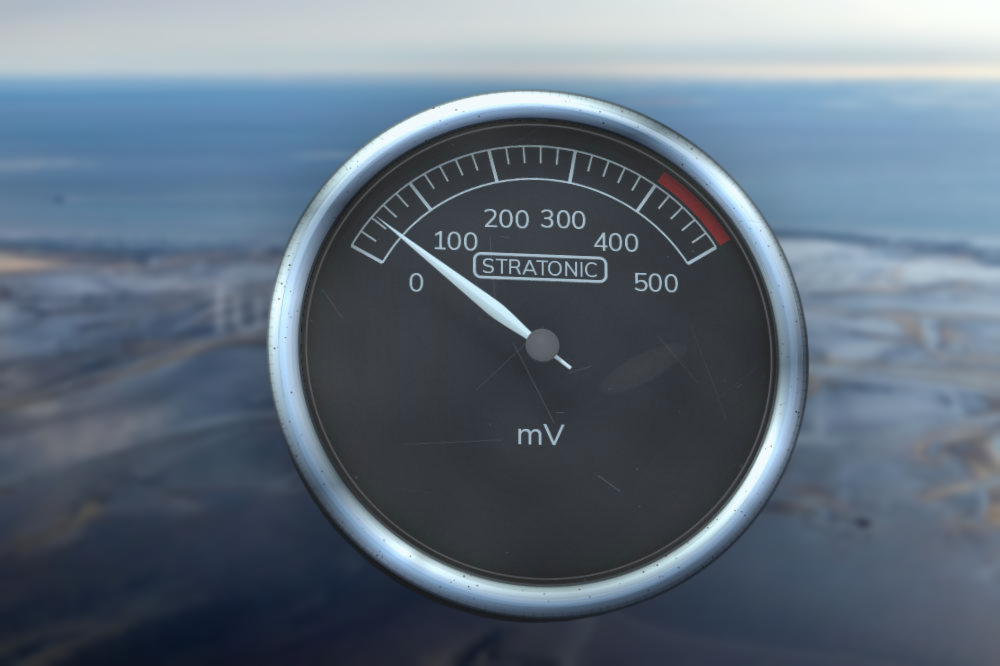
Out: 40 mV
